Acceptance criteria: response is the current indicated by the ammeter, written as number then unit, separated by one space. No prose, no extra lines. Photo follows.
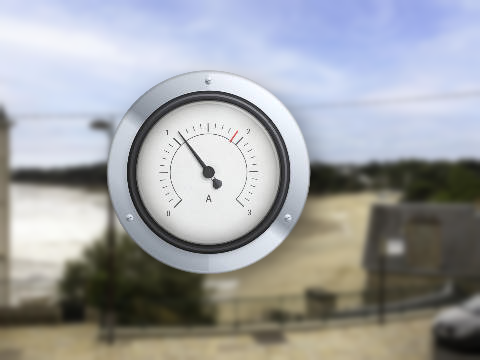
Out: 1.1 A
